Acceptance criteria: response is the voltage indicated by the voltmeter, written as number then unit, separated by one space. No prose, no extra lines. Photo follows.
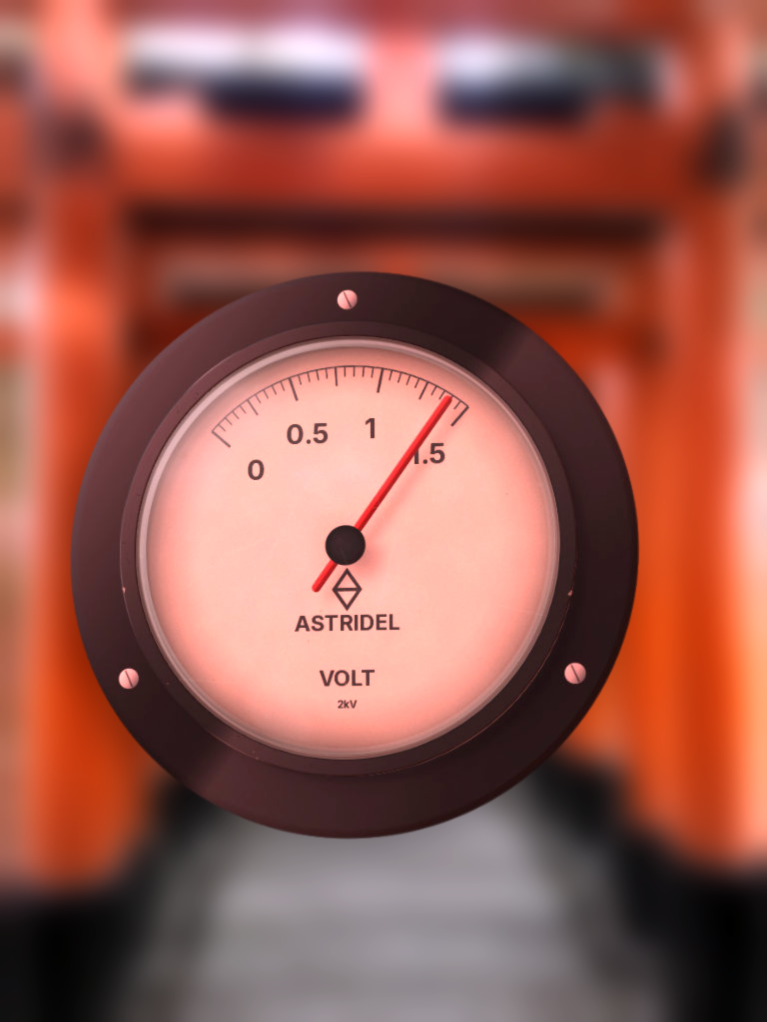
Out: 1.4 V
